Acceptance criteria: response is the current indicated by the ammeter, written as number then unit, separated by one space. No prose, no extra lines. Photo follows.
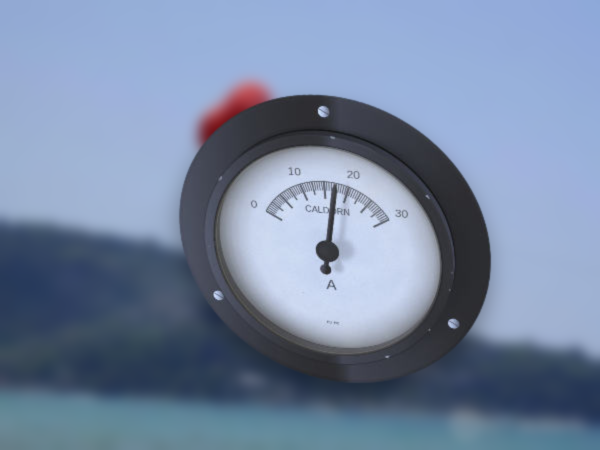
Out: 17.5 A
